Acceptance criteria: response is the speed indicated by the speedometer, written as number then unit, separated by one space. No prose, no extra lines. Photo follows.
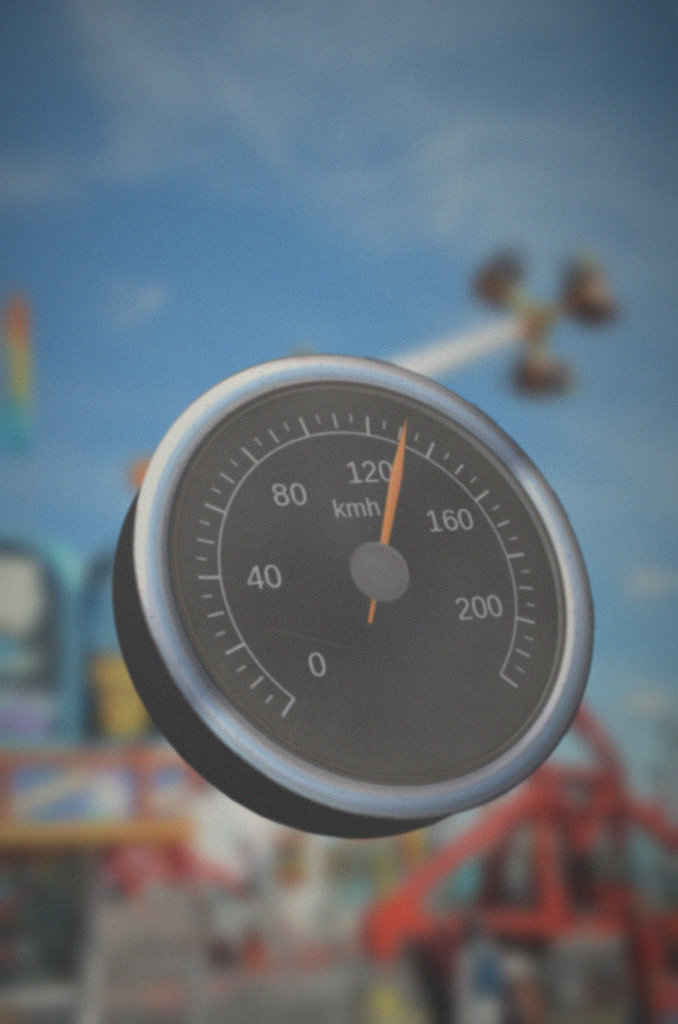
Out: 130 km/h
